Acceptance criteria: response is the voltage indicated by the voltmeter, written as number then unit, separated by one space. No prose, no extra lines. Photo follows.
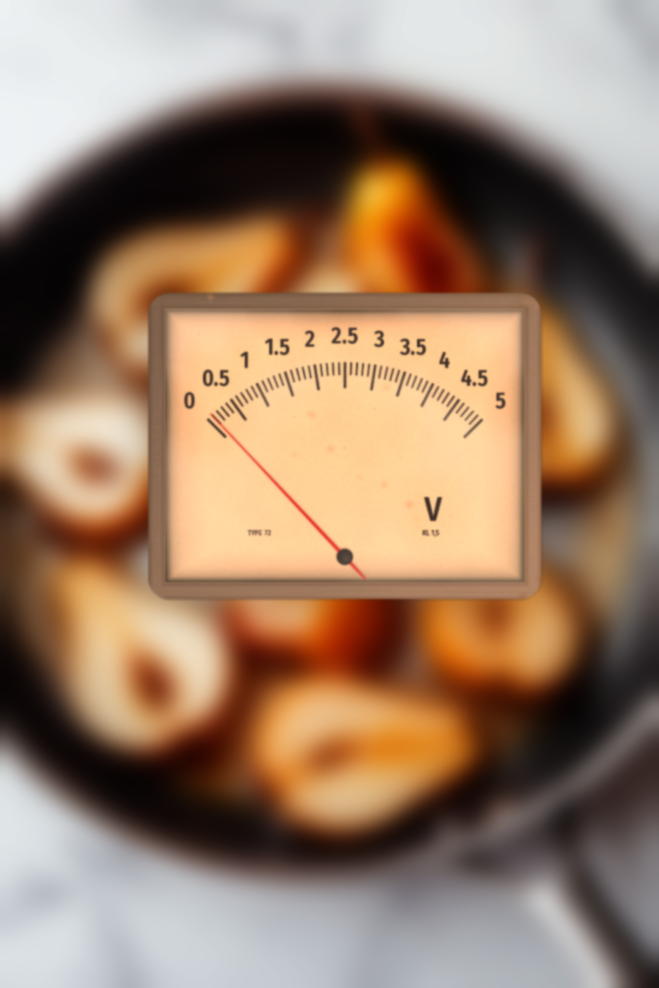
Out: 0.1 V
